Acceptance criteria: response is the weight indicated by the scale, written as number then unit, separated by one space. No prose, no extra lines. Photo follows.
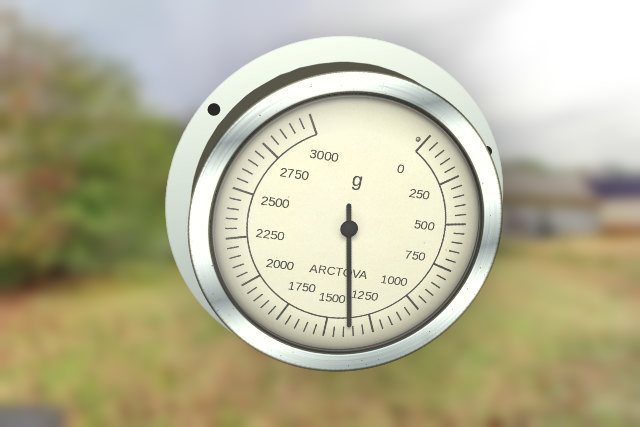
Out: 1375 g
